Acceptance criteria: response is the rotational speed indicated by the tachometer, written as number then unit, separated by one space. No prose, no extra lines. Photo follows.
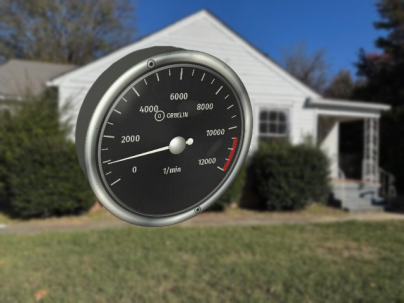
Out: 1000 rpm
